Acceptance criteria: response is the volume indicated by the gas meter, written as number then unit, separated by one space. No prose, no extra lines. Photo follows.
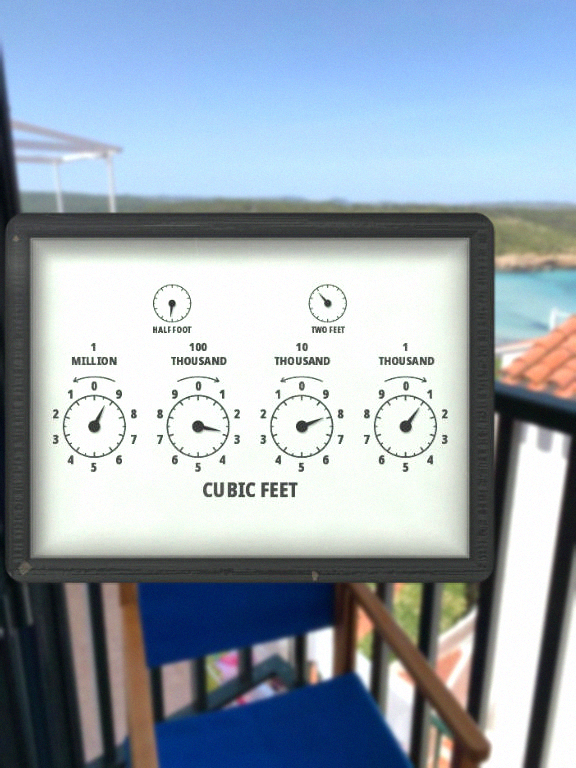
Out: 928100 ft³
